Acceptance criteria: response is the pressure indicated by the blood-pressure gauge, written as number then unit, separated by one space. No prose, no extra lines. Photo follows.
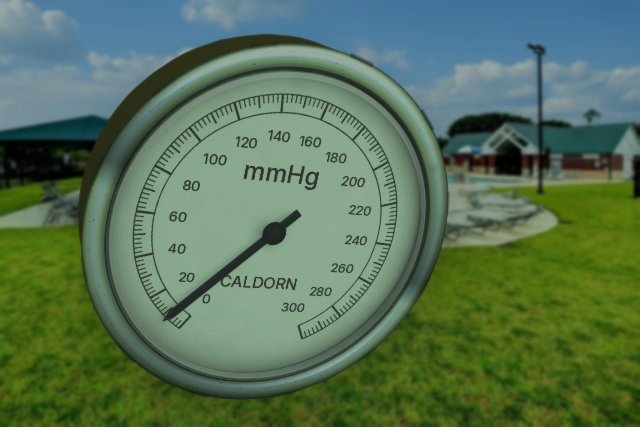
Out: 10 mmHg
